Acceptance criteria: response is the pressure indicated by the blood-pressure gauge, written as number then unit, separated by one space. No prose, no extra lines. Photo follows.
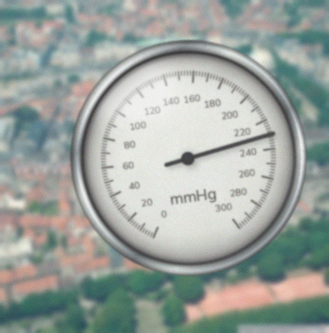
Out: 230 mmHg
